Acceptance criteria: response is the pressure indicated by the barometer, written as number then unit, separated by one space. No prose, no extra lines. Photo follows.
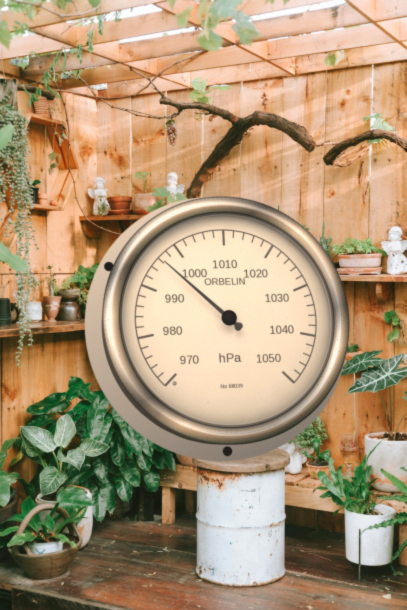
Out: 996 hPa
